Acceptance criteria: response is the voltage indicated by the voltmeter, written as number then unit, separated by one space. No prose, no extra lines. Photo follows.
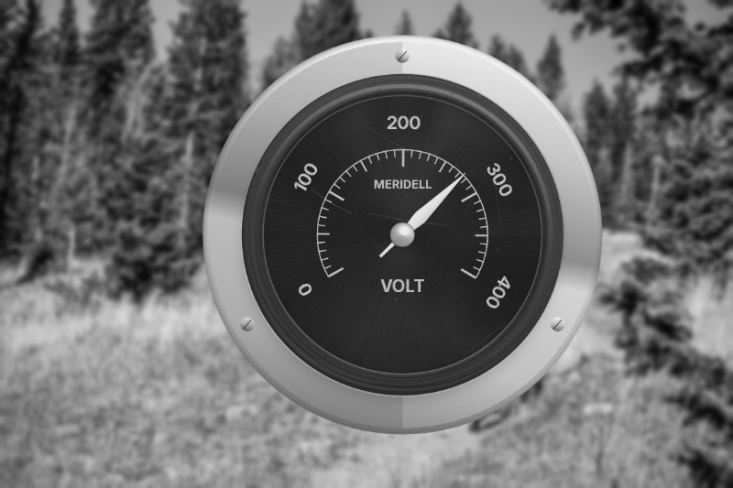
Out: 275 V
